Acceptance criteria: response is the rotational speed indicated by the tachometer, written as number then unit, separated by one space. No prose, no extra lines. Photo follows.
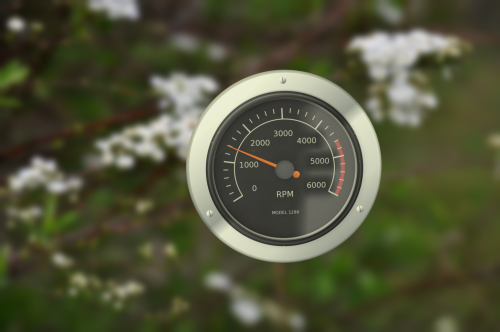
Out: 1400 rpm
